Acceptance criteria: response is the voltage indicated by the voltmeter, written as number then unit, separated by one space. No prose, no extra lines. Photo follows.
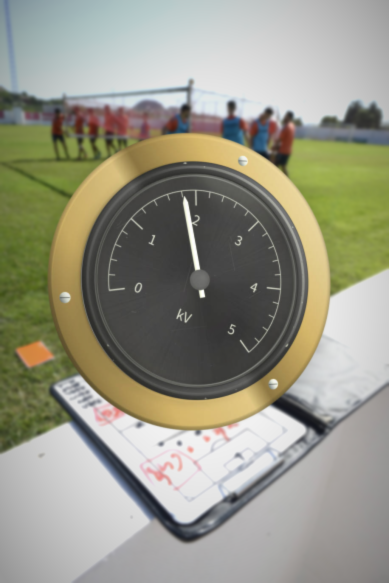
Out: 1.8 kV
